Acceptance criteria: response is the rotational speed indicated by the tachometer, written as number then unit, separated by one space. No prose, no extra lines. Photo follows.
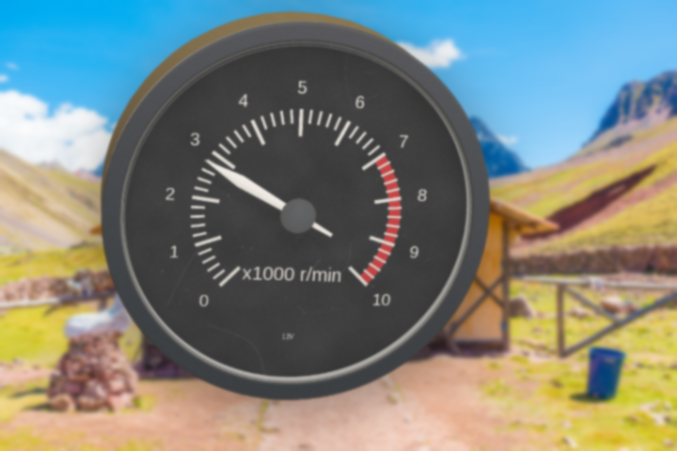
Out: 2800 rpm
